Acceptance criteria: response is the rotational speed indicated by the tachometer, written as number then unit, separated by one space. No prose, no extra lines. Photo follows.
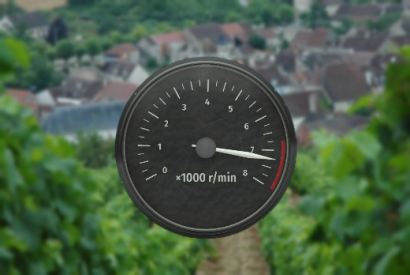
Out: 7250 rpm
